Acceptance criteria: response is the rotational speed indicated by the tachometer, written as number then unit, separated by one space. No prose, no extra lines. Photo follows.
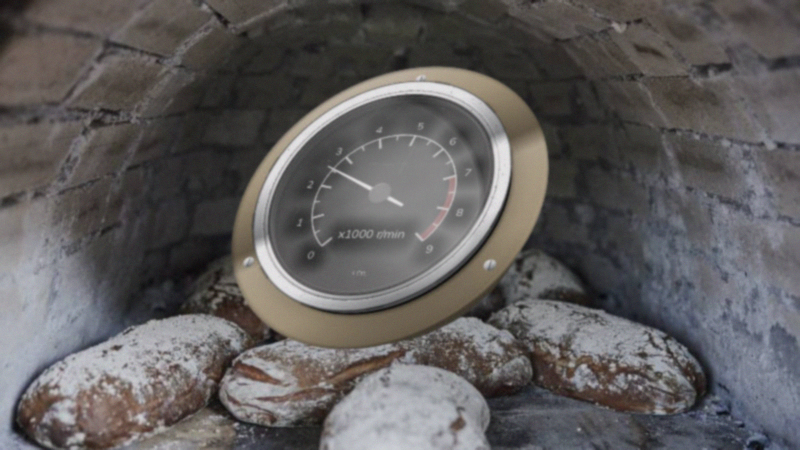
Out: 2500 rpm
